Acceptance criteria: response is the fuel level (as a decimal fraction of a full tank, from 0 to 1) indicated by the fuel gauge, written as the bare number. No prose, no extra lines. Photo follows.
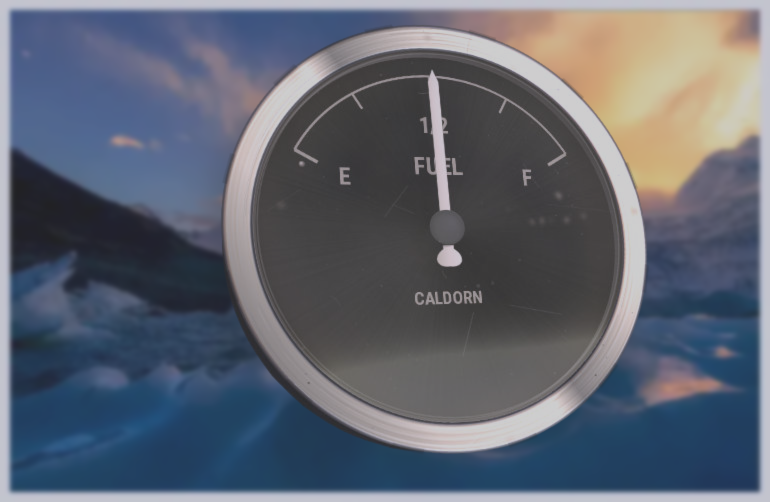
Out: 0.5
